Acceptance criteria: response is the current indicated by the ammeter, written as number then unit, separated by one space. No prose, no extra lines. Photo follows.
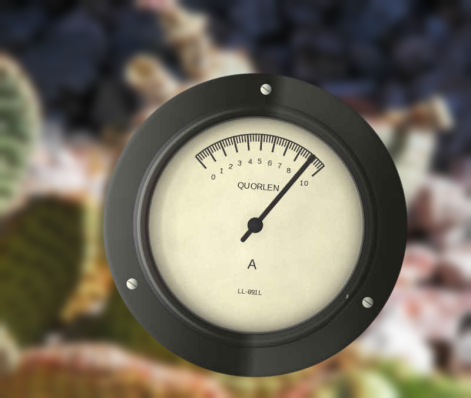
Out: 9 A
